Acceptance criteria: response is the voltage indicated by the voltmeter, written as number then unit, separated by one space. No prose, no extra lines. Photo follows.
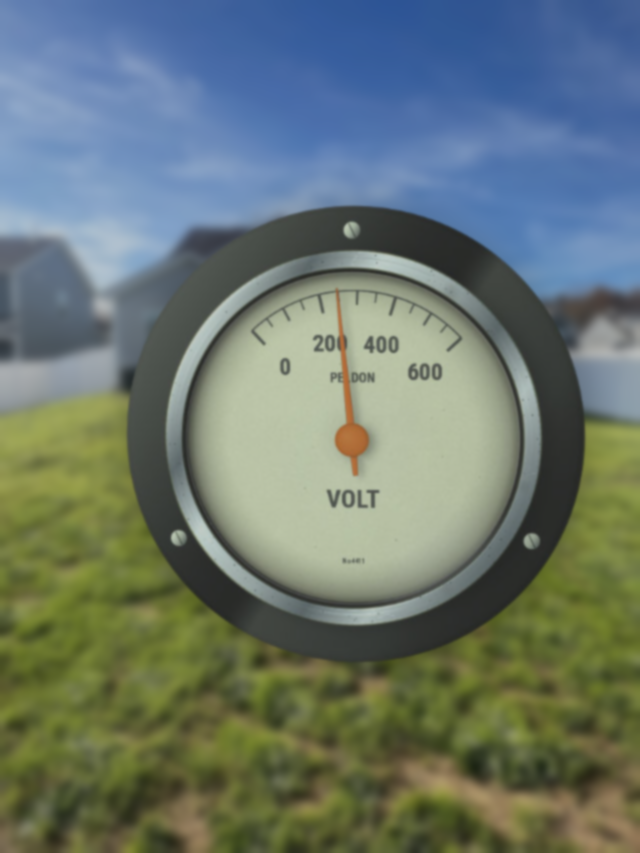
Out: 250 V
